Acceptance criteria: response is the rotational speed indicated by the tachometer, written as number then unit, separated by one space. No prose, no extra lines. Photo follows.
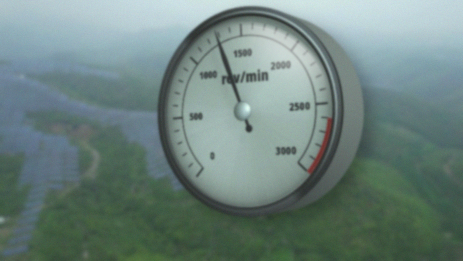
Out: 1300 rpm
